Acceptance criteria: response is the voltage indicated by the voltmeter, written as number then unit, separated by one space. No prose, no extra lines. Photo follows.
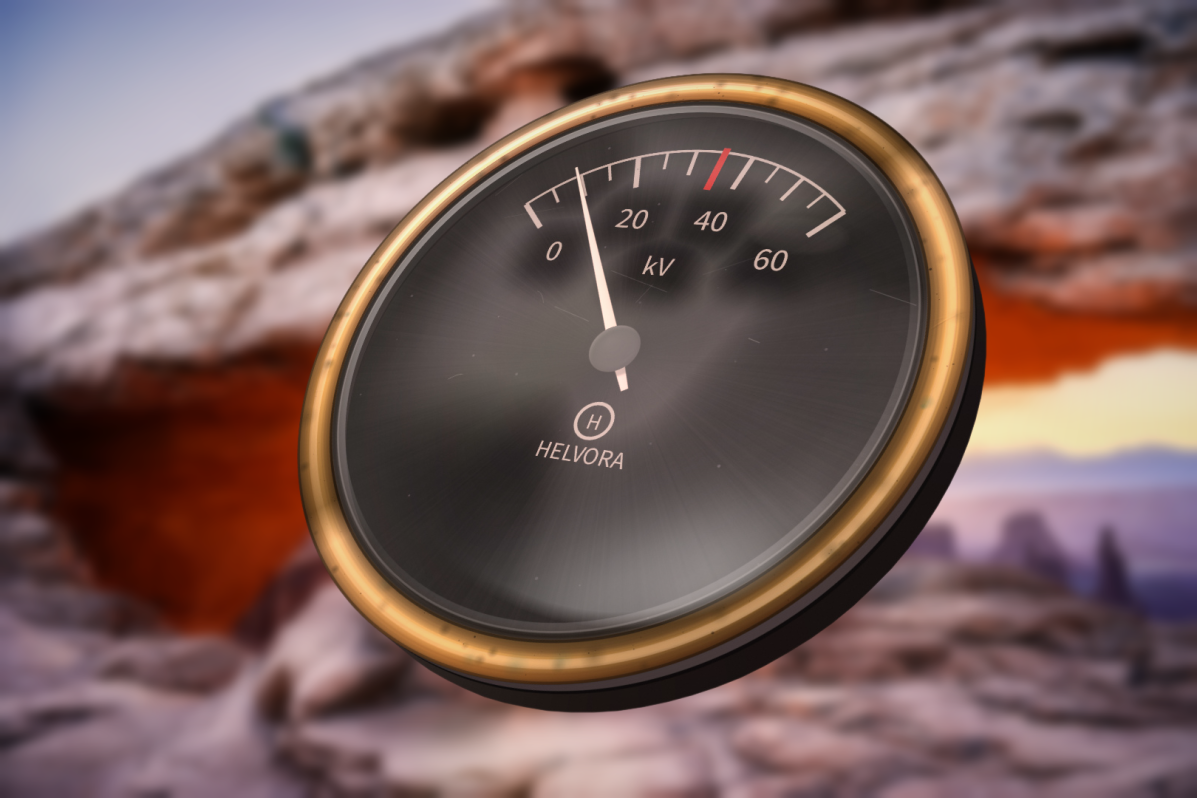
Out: 10 kV
